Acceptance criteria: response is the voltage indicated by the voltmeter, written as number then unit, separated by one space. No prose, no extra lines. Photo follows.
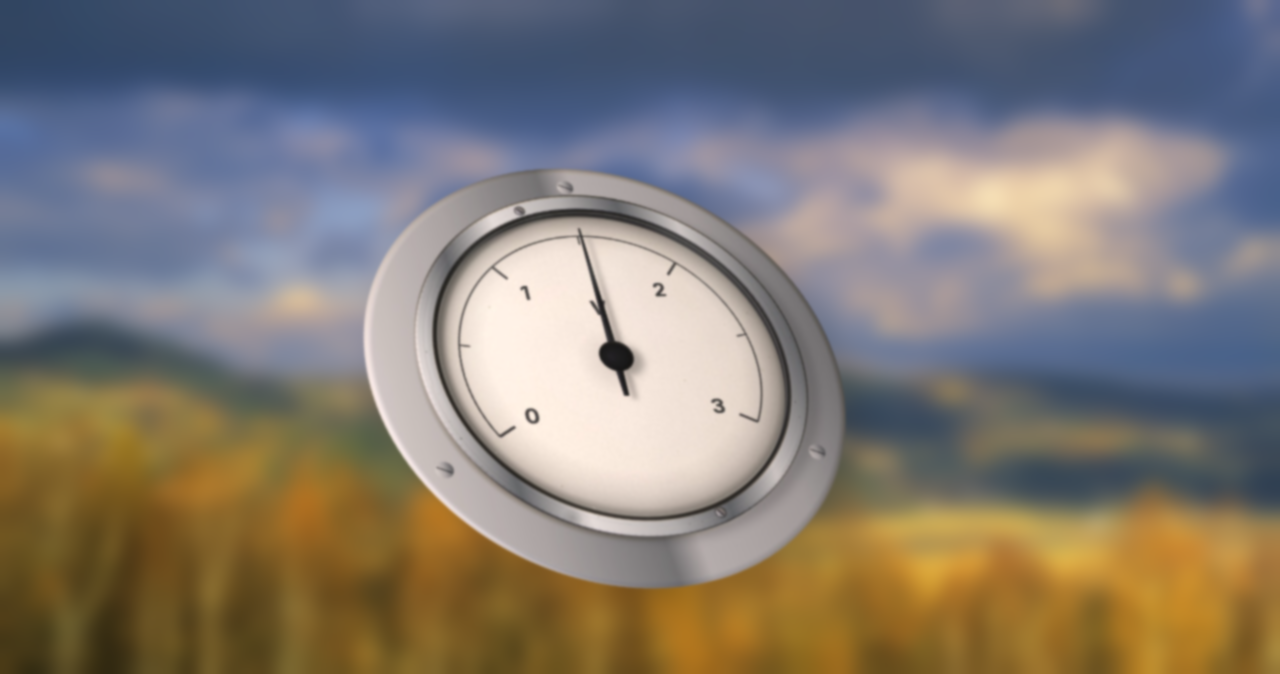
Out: 1.5 V
